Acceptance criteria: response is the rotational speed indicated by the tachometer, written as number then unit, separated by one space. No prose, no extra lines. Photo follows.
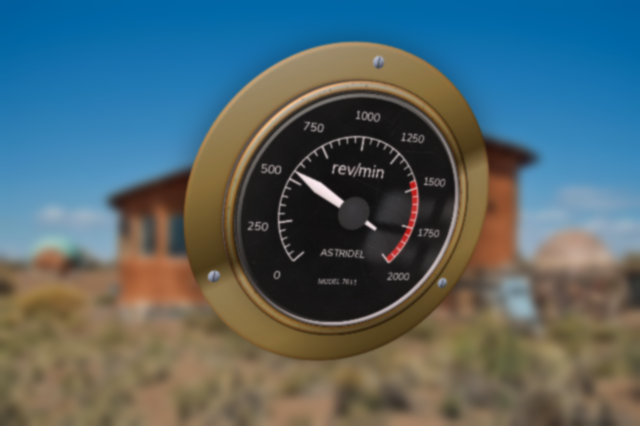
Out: 550 rpm
